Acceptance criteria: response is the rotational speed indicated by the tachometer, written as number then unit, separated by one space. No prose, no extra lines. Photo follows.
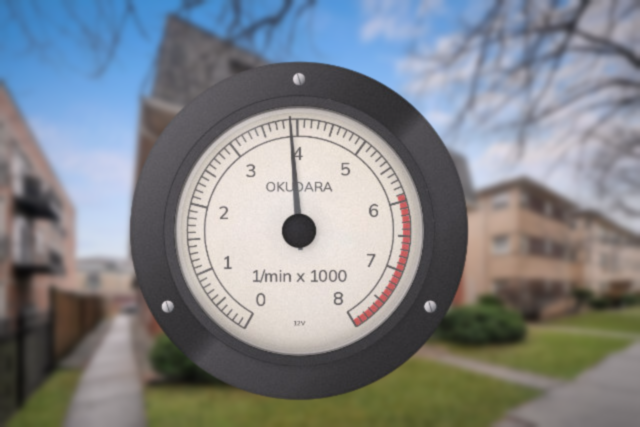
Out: 3900 rpm
